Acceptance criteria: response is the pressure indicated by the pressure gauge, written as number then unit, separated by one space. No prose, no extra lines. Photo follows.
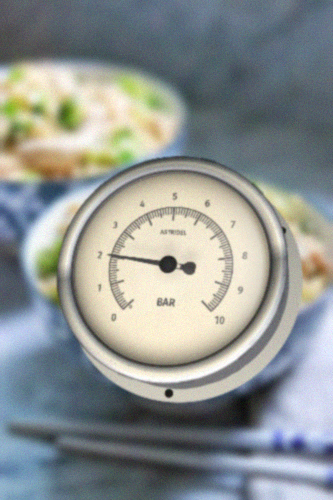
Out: 2 bar
